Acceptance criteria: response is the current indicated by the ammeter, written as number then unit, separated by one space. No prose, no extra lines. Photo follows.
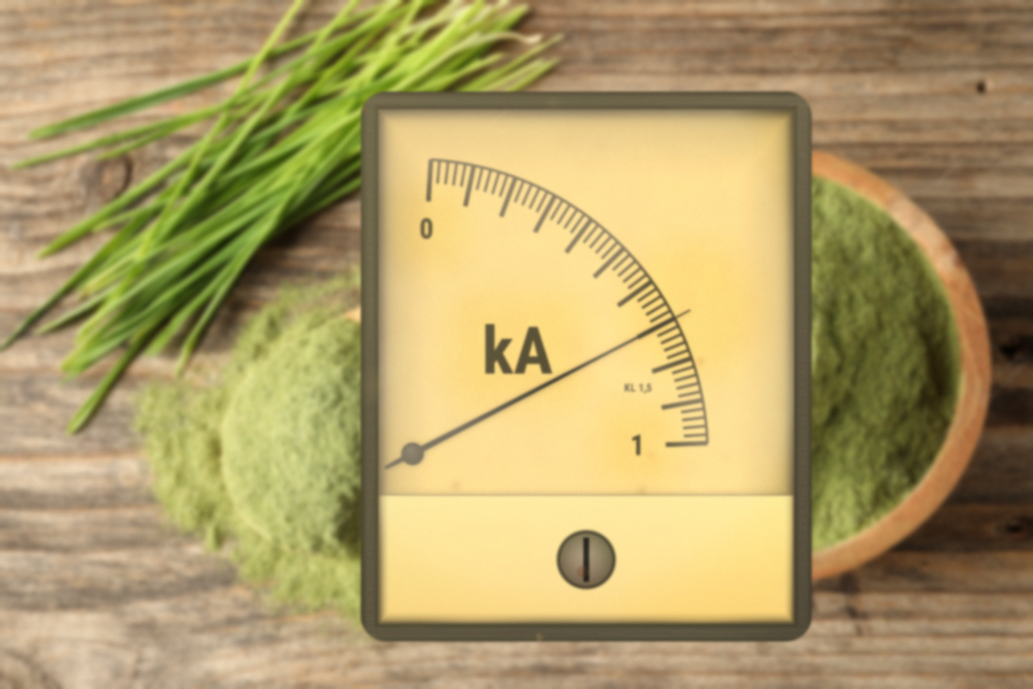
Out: 0.7 kA
